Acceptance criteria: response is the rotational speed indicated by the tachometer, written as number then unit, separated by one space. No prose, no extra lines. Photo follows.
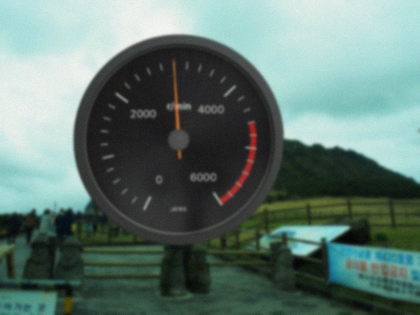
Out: 3000 rpm
